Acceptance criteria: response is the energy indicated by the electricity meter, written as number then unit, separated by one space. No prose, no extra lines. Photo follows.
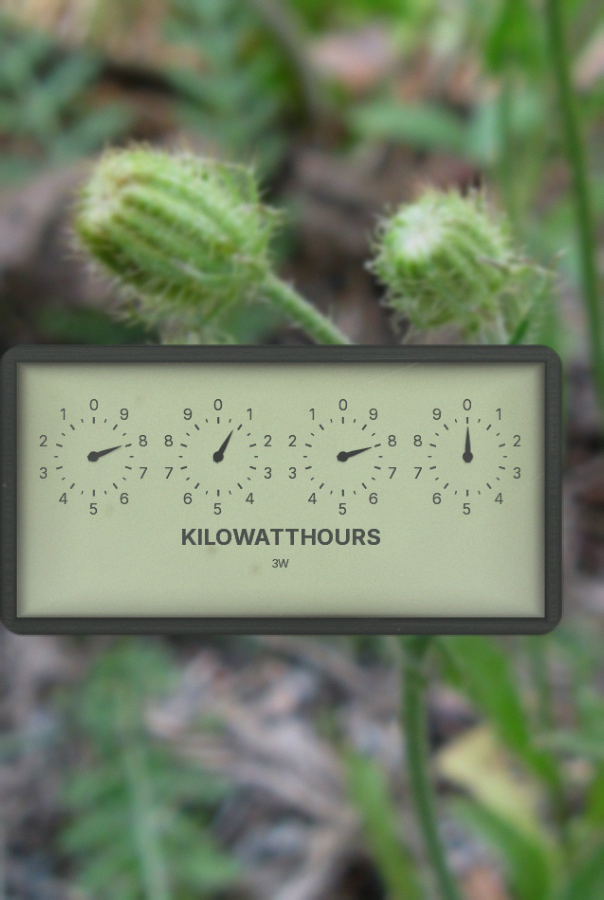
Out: 8080 kWh
